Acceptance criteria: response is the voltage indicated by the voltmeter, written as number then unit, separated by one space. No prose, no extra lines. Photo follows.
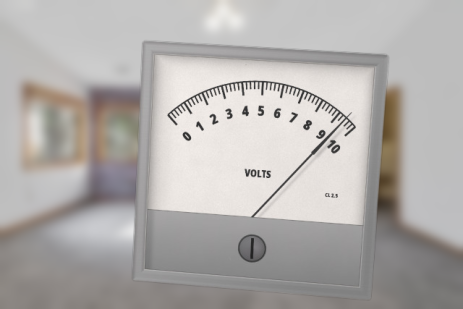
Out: 9.4 V
